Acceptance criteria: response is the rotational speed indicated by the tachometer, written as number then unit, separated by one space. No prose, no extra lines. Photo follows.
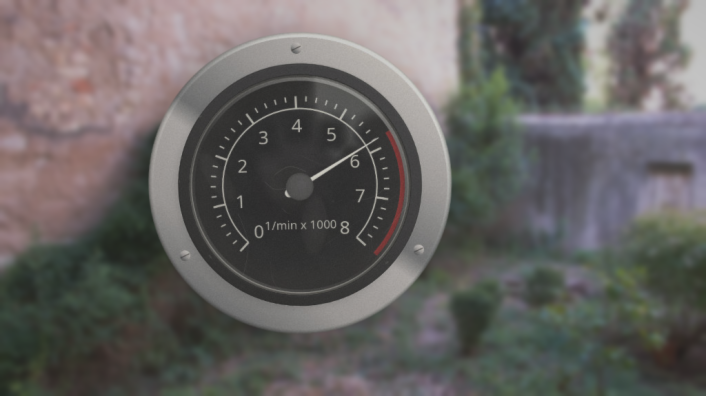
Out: 5800 rpm
